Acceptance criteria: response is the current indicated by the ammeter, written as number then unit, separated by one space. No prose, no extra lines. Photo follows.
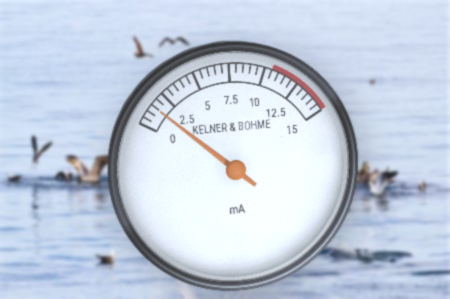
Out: 1.5 mA
